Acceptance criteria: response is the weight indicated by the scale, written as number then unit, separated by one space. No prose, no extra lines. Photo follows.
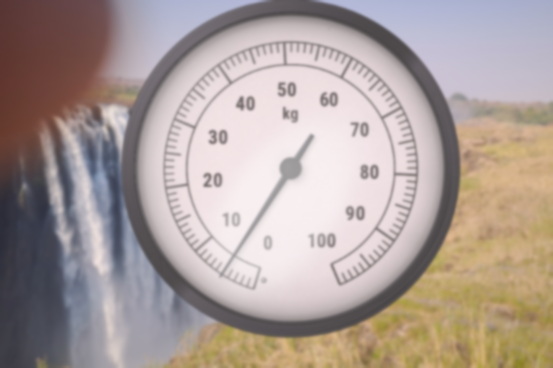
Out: 5 kg
